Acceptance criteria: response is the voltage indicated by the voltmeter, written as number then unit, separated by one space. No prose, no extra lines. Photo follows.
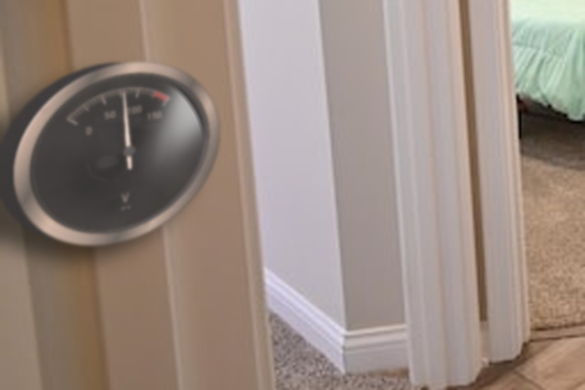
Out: 75 V
